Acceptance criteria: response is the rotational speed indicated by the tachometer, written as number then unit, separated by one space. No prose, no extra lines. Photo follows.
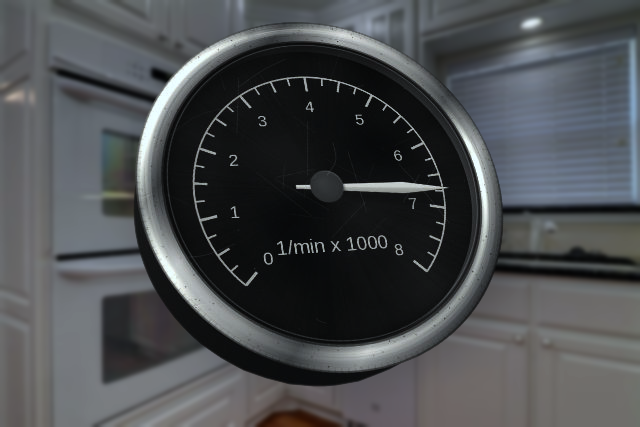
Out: 6750 rpm
